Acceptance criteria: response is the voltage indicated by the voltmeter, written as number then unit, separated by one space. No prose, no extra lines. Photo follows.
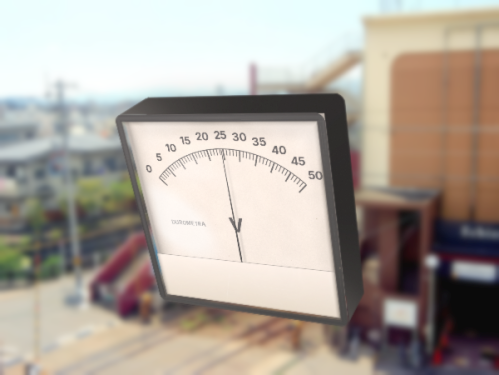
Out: 25 V
